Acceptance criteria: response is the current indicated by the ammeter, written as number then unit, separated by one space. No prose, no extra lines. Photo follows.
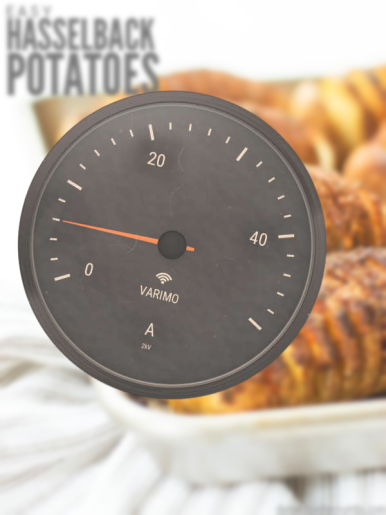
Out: 6 A
